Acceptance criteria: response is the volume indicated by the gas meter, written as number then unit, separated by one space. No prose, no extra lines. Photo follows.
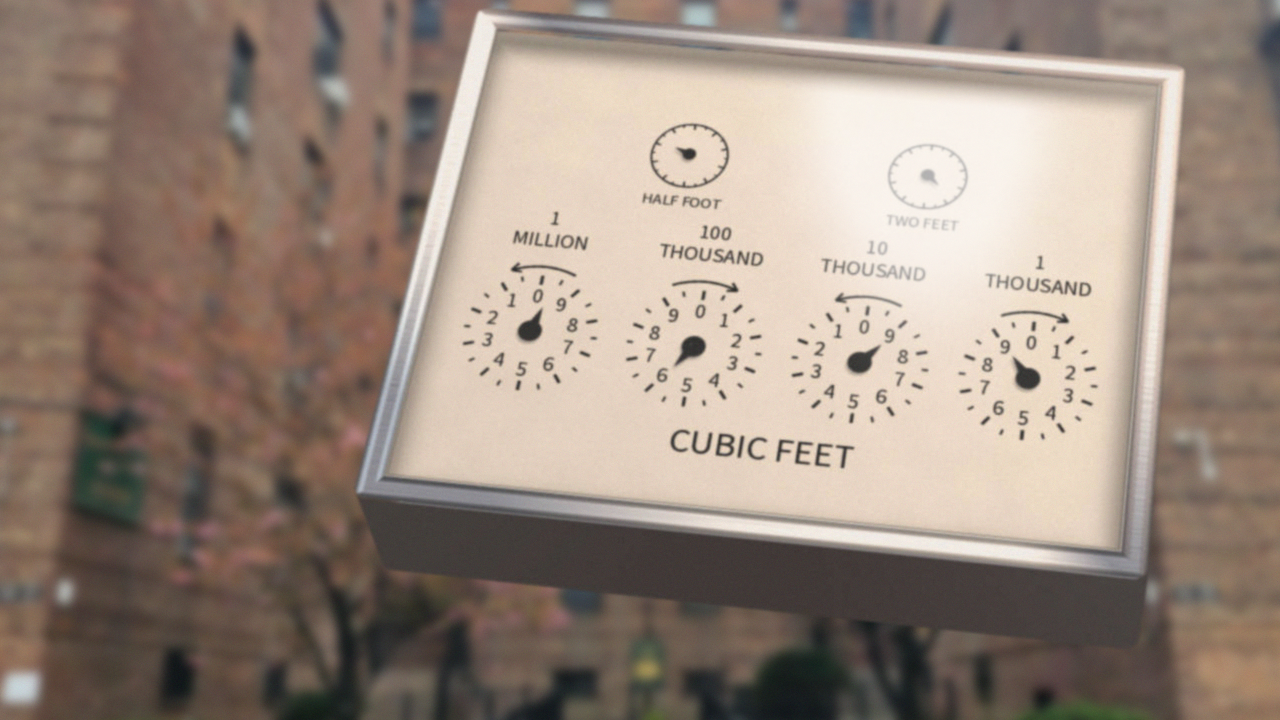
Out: 958900 ft³
